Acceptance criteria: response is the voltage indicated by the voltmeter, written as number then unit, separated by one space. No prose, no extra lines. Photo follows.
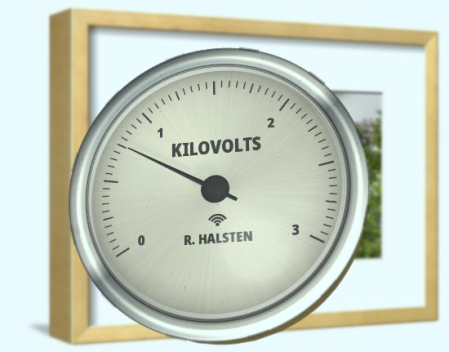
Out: 0.75 kV
